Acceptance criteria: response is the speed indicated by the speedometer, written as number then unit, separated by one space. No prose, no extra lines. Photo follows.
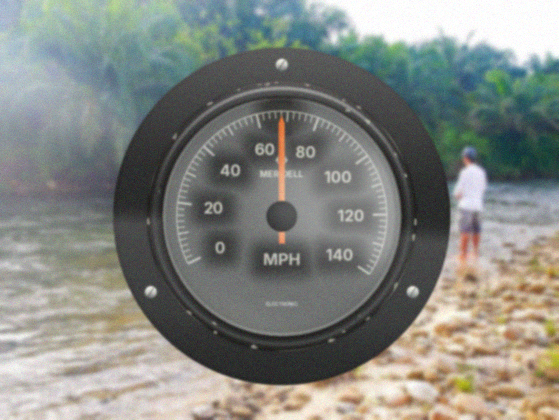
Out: 68 mph
